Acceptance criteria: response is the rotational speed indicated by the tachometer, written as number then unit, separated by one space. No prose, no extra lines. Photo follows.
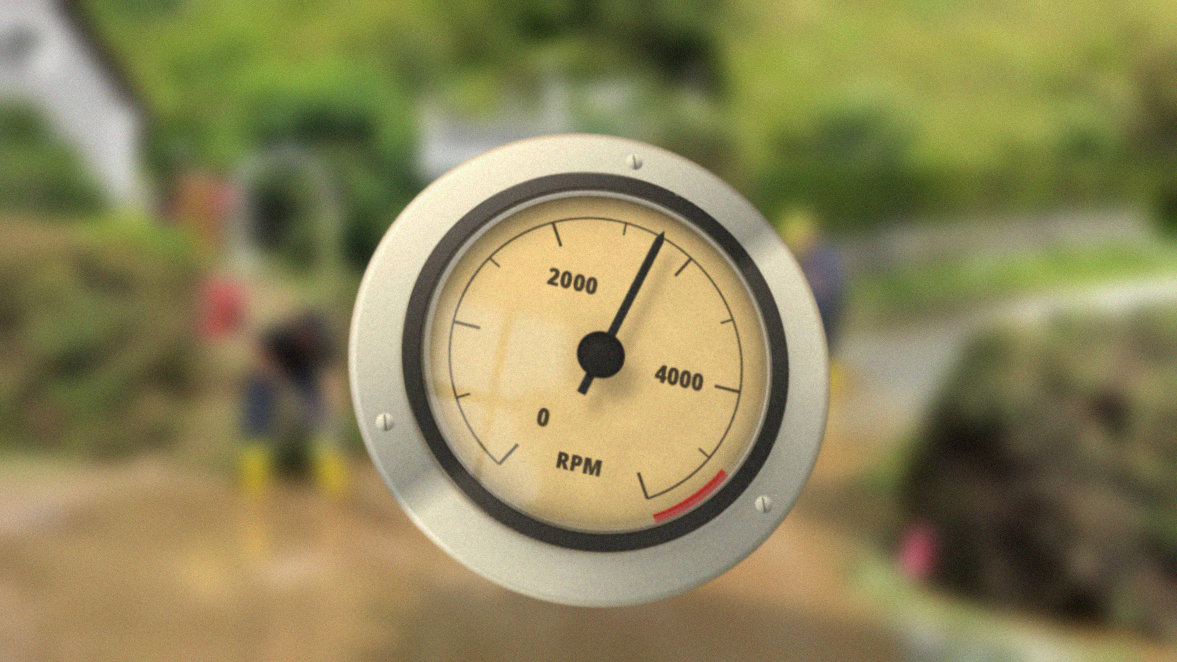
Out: 2750 rpm
